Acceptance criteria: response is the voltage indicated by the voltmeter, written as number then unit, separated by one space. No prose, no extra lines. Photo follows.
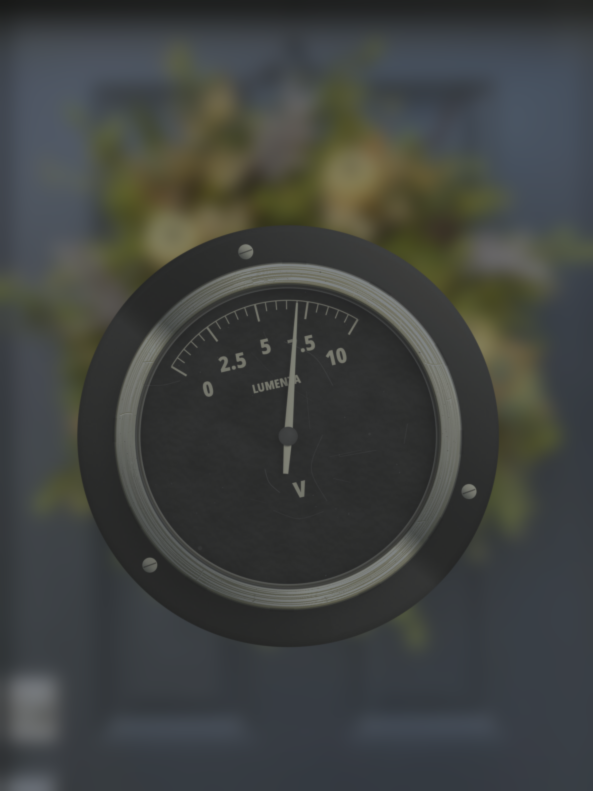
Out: 7 V
